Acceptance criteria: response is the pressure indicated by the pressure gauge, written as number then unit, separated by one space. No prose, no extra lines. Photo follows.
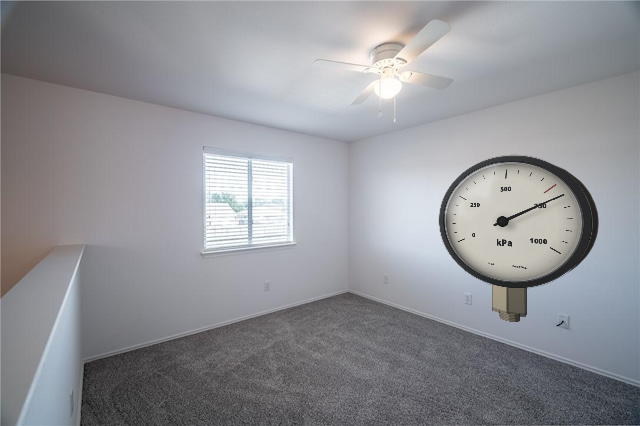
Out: 750 kPa
